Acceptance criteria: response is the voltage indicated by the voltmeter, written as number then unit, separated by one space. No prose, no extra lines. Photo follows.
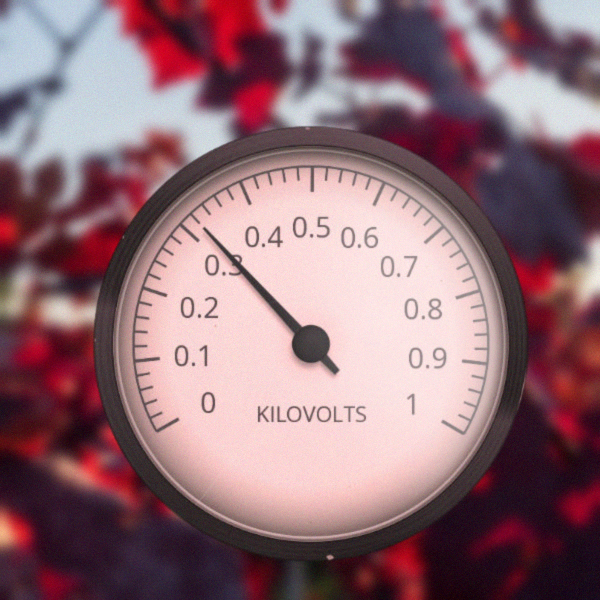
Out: 0.32 kV
